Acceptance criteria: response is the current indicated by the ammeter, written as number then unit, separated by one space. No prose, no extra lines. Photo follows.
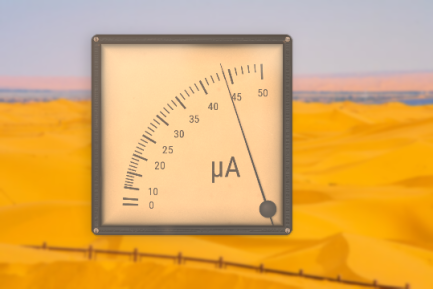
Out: 44 µA
